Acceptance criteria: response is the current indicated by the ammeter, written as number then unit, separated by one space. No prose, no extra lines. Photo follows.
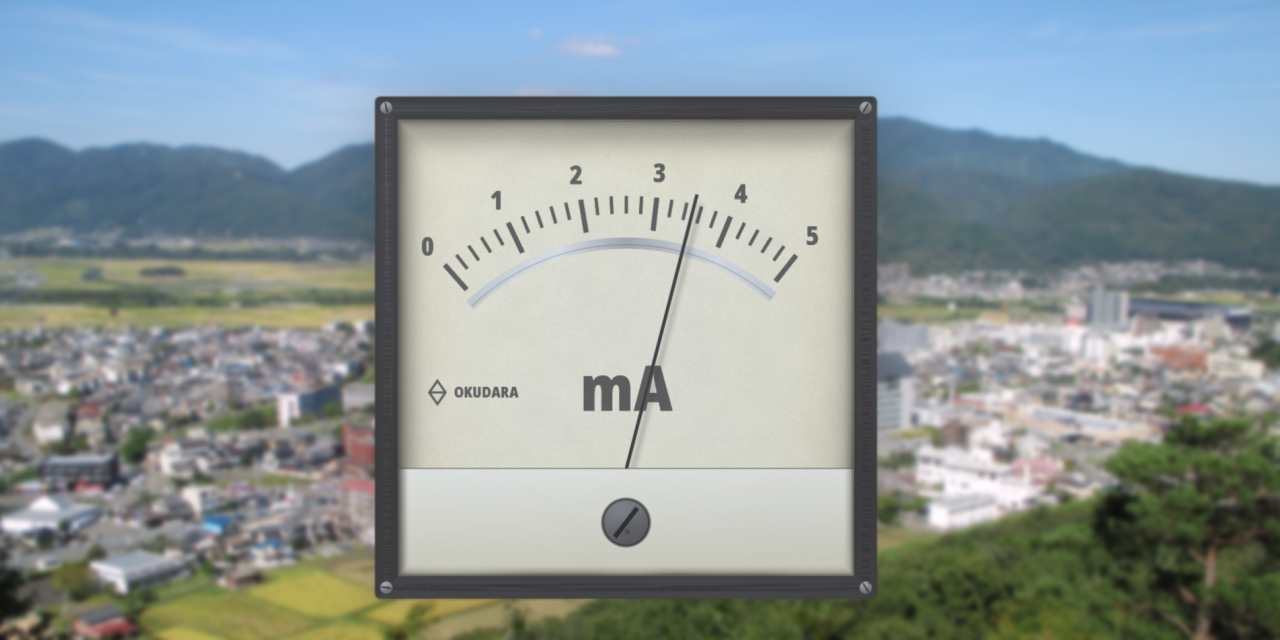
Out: 3.5 mA
